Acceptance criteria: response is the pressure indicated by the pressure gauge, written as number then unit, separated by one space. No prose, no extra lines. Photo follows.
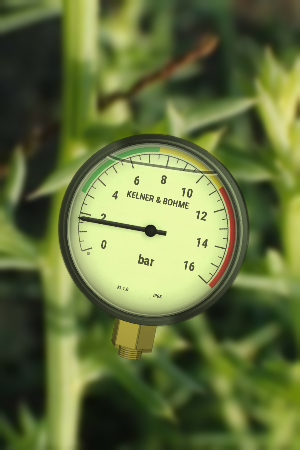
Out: 1.75 bar
